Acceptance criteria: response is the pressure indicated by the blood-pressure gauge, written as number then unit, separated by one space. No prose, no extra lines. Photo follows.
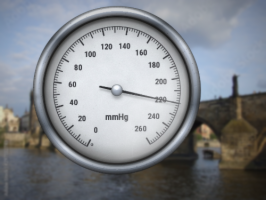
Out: 220 mmHg
